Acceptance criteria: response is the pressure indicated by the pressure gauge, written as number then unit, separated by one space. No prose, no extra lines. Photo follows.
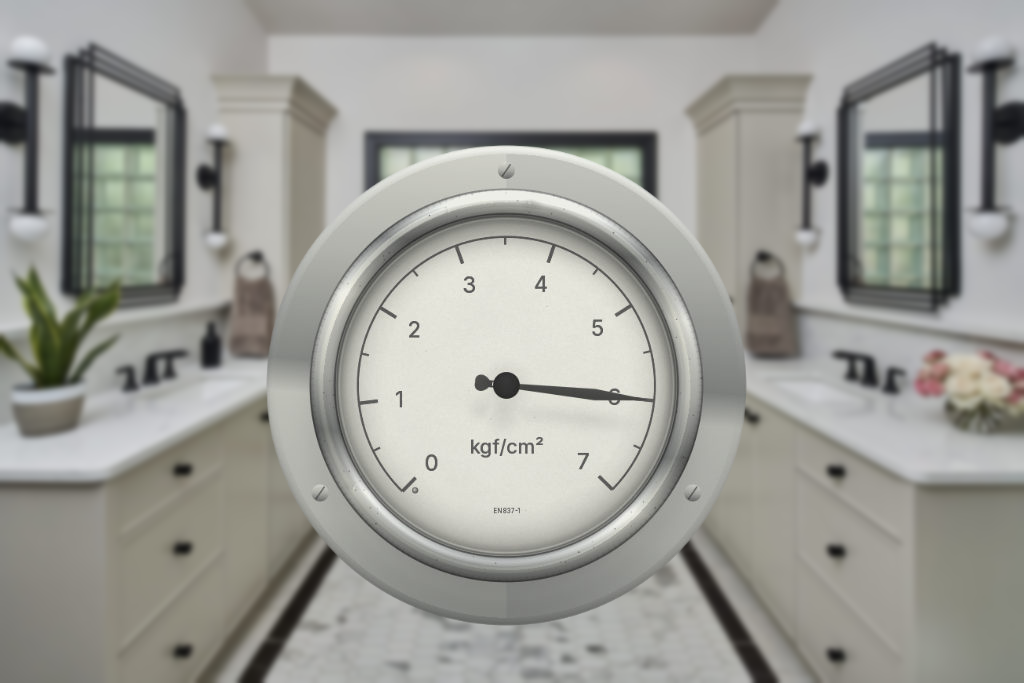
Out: 6 kg/cm²
